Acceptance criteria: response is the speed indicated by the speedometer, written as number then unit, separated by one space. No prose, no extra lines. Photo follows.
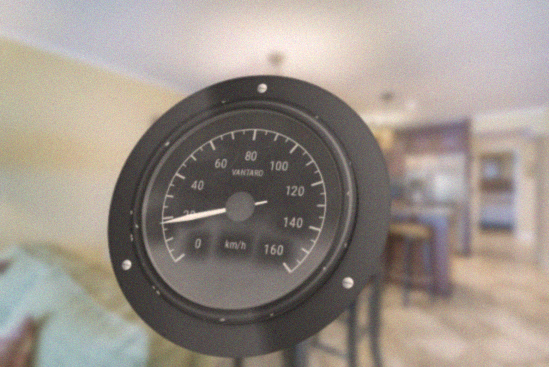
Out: 17.5 km/h
